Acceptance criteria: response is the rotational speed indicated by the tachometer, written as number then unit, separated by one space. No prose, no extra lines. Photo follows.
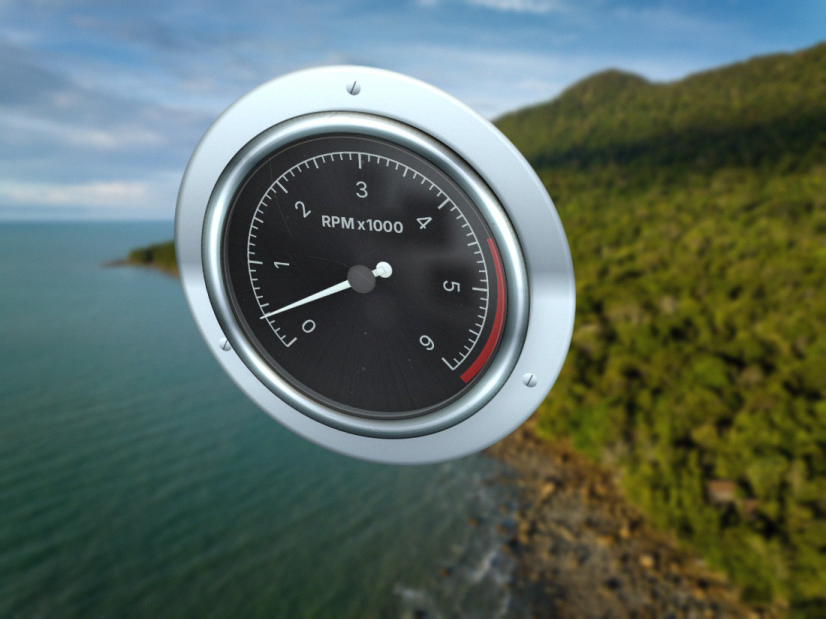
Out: 400 rpm
